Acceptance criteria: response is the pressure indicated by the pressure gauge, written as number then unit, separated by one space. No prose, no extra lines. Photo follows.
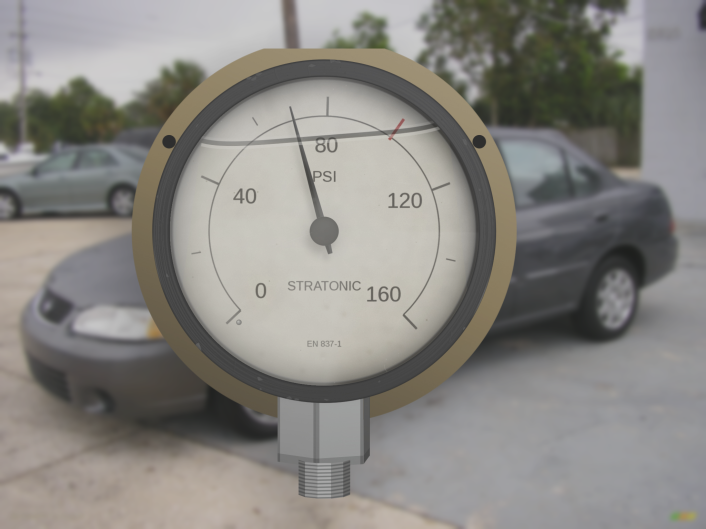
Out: 70 psi
